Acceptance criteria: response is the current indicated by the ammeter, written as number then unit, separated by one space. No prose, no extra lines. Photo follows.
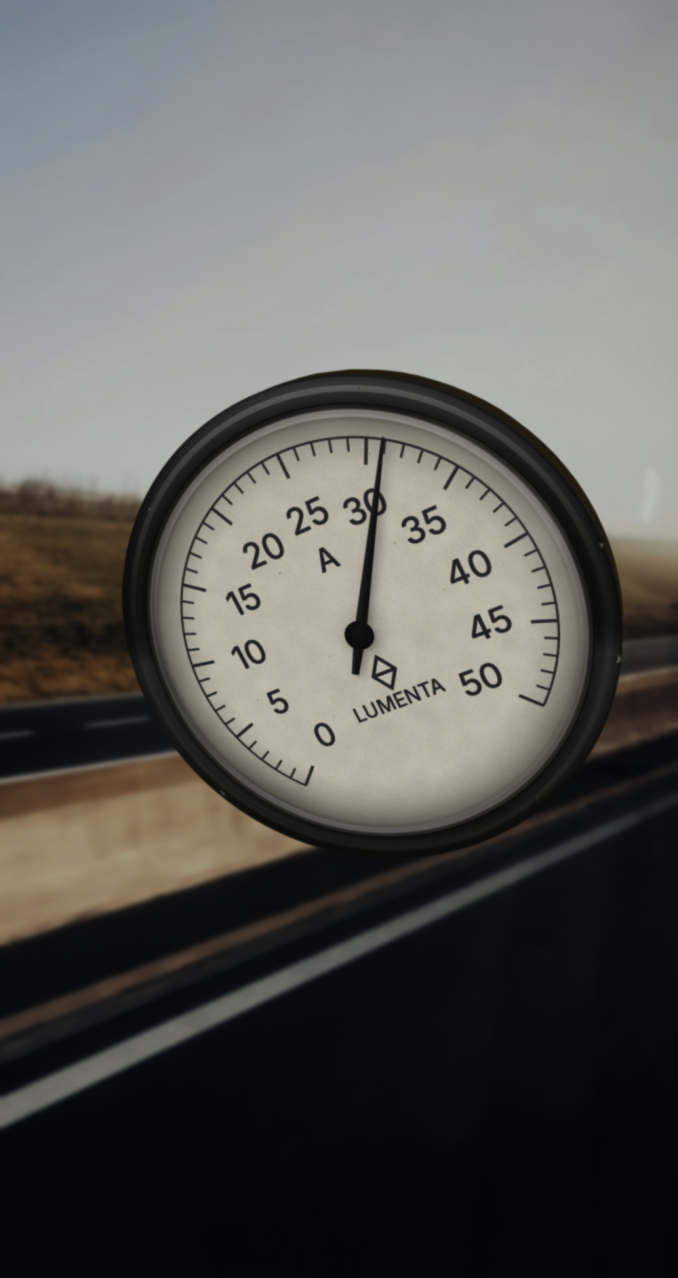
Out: 31 A
